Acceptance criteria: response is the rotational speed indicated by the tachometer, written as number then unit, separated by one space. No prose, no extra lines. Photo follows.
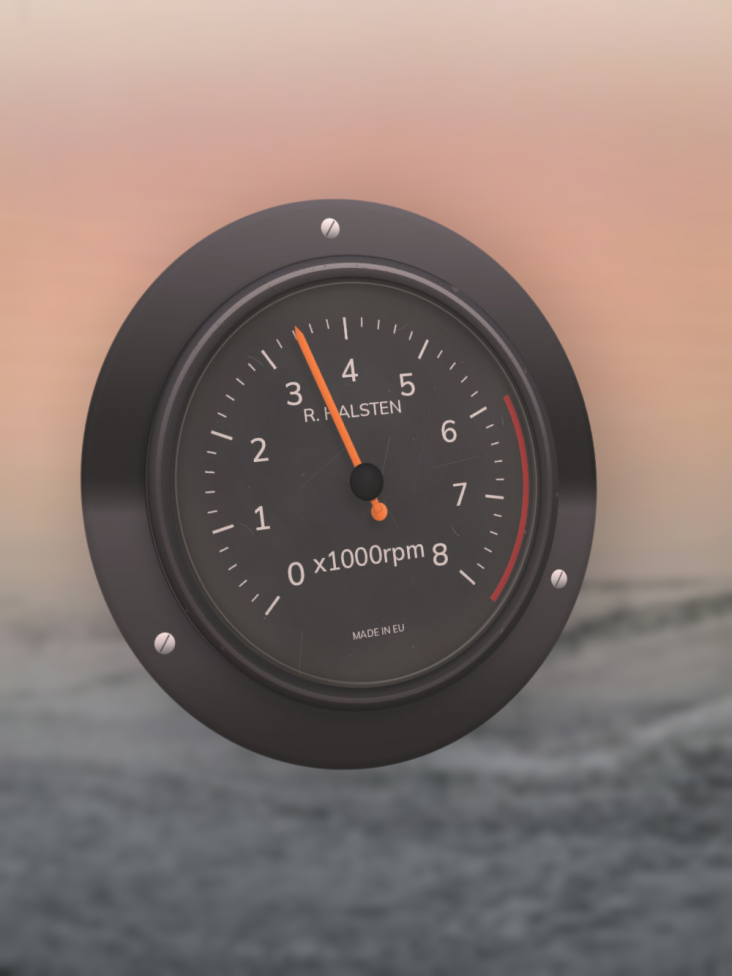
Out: 3400 rpm
